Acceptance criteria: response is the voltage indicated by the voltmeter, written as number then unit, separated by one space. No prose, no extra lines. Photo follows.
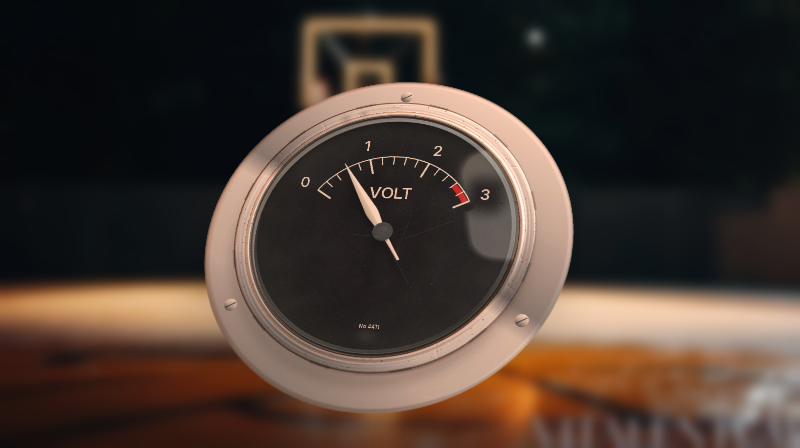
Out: 0.6 V
